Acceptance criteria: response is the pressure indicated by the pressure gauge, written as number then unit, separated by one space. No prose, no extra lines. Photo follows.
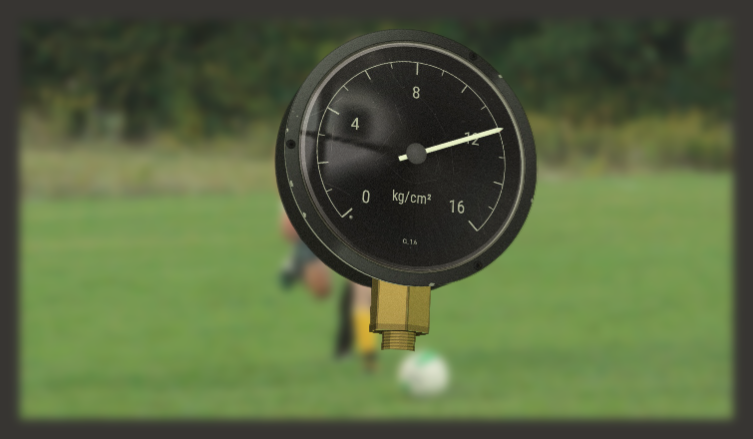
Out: 12 kg/cm²
